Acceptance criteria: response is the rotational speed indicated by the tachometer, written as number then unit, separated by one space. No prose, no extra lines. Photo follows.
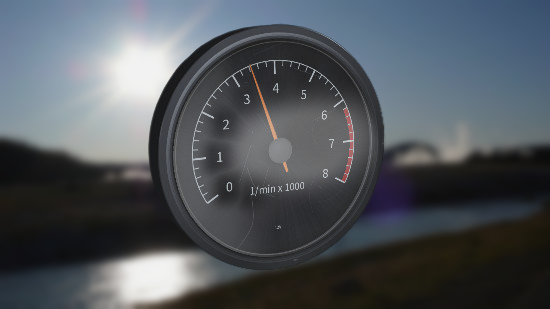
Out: 3400 rpm
